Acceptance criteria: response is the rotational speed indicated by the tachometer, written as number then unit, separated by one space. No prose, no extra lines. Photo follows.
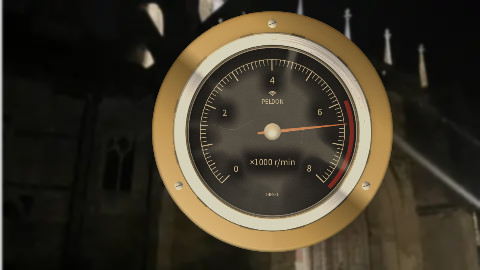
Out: 6500 rpm
